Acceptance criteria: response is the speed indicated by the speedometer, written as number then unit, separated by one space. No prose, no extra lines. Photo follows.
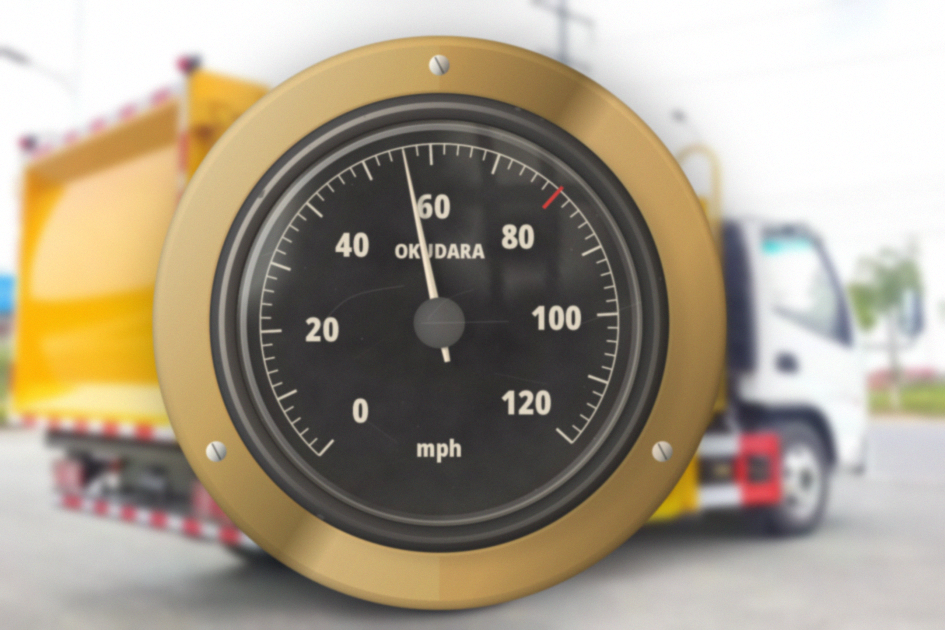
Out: 56 mph
